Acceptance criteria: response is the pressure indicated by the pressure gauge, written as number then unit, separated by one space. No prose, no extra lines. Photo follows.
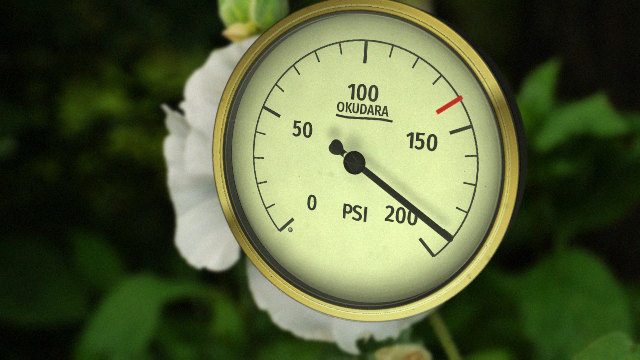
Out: 190 psi
